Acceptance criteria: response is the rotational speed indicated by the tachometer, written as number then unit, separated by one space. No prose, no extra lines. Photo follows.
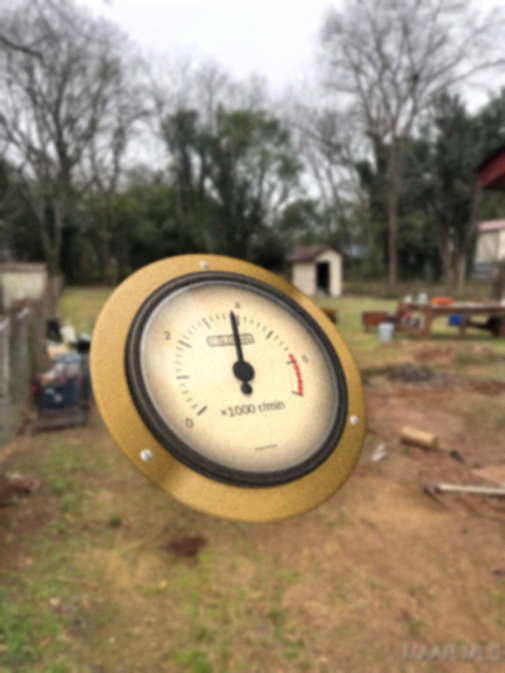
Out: 3800 rpm
